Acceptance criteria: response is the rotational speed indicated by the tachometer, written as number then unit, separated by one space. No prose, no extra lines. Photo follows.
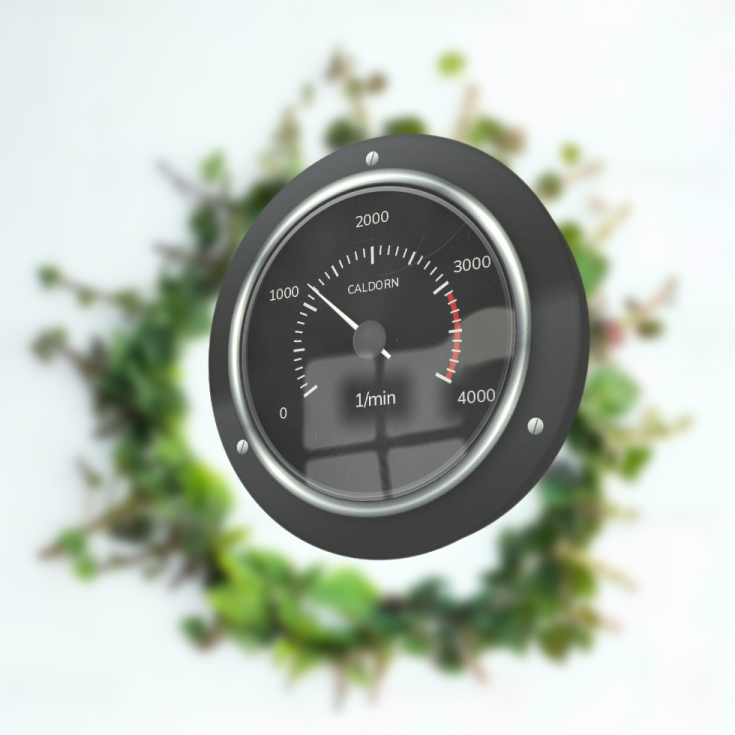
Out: 1200 rpm
